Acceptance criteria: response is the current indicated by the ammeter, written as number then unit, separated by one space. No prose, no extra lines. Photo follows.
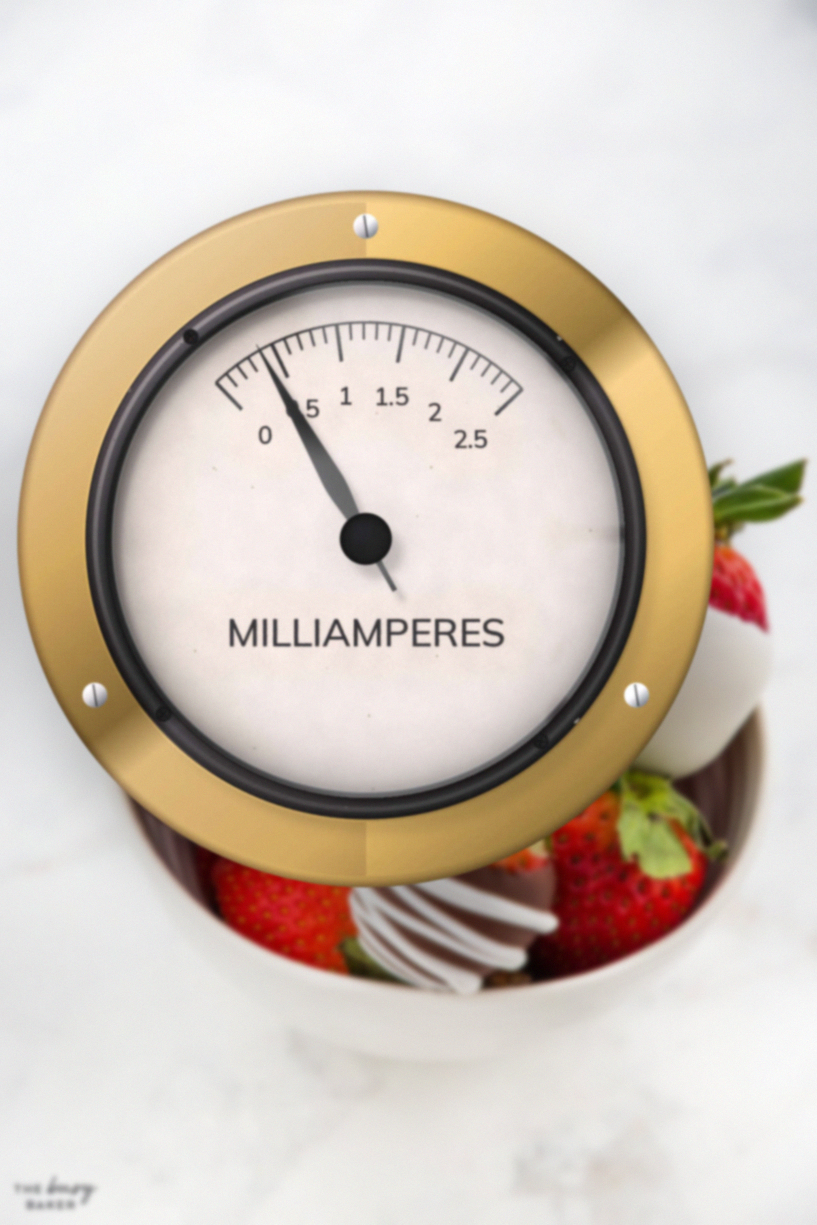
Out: 0.4 mA
